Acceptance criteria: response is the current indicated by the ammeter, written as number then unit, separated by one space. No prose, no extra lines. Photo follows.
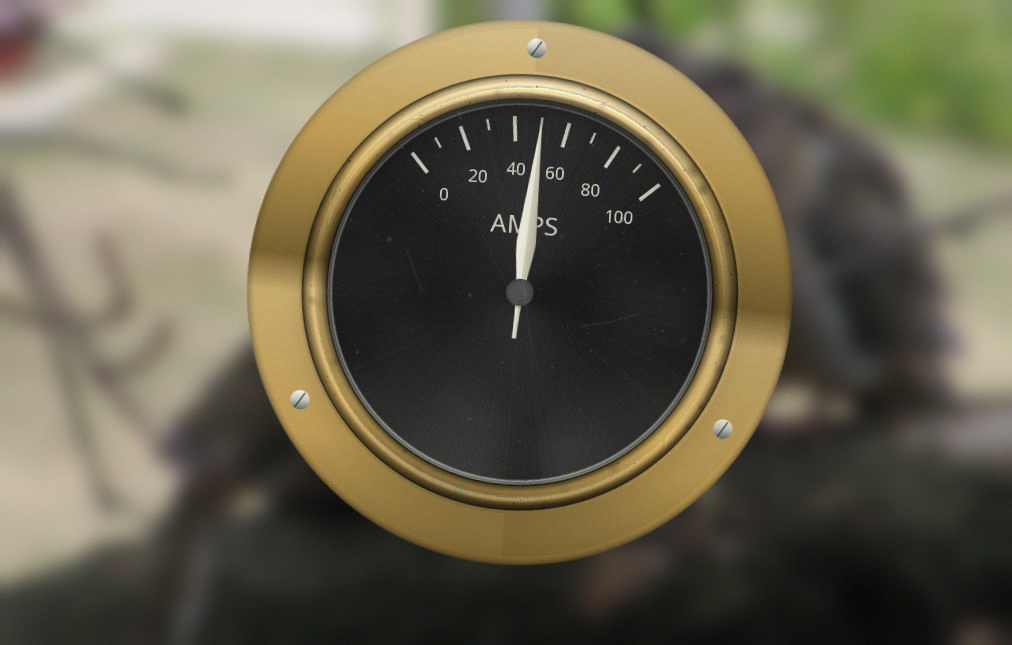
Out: 50 A
